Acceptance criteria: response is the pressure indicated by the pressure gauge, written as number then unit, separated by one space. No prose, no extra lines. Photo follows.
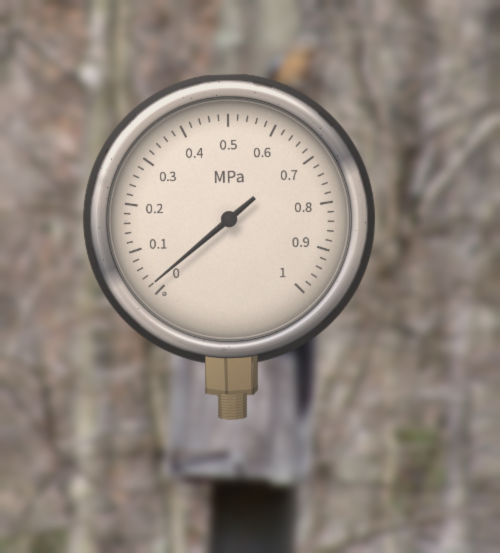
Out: 0.02 MPa
